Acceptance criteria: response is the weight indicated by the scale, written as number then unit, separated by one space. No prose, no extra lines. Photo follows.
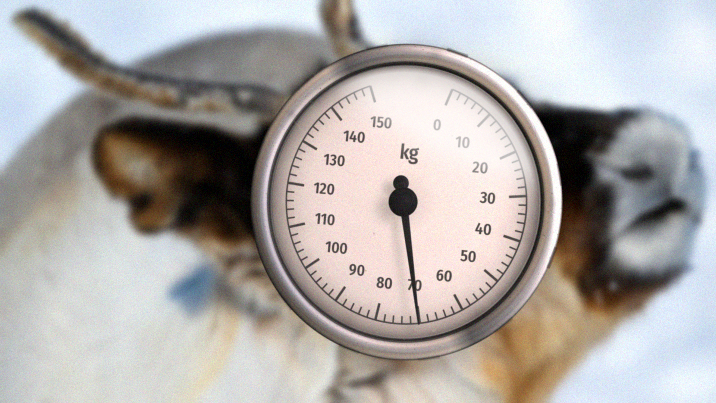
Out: 70 kg
